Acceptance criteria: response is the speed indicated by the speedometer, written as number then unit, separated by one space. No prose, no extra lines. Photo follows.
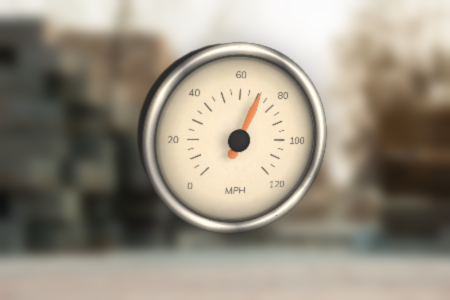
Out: 70 mph
